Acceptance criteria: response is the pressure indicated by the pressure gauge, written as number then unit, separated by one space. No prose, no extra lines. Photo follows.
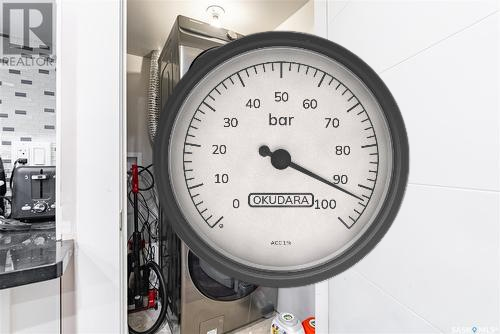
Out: 93 bar
